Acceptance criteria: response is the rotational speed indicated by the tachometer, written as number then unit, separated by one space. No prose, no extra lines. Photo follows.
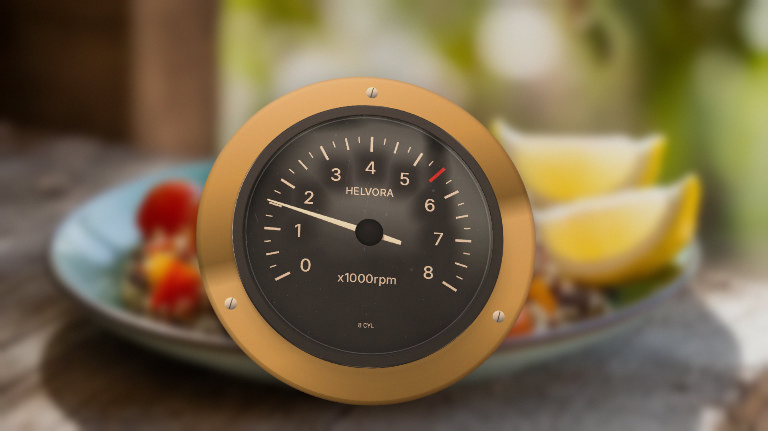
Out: 1500 rpm
